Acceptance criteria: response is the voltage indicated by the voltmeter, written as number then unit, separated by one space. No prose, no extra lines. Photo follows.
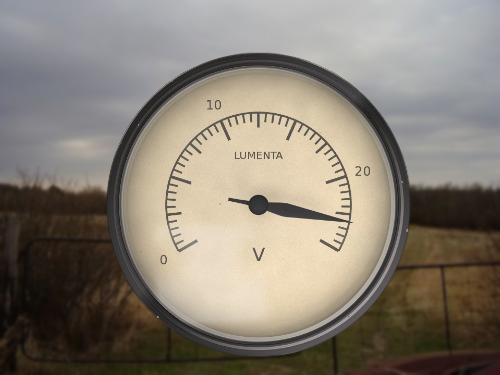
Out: 23 V
